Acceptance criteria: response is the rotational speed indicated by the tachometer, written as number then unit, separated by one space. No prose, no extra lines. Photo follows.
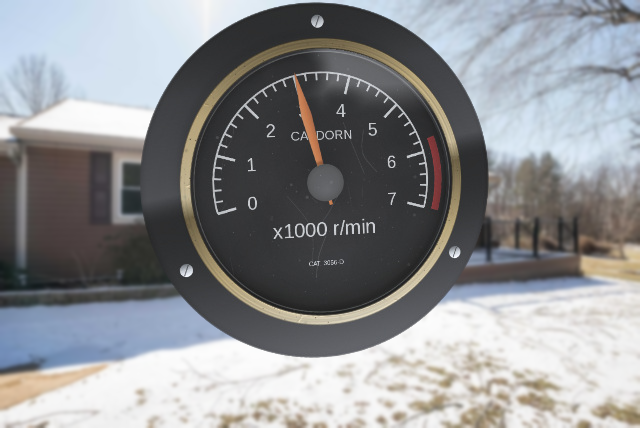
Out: 3000 rpm
